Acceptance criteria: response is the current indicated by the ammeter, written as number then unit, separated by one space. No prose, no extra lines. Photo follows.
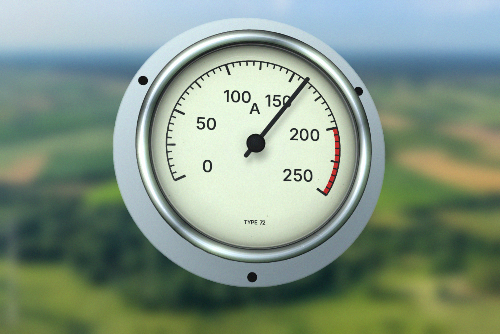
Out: 160 A
